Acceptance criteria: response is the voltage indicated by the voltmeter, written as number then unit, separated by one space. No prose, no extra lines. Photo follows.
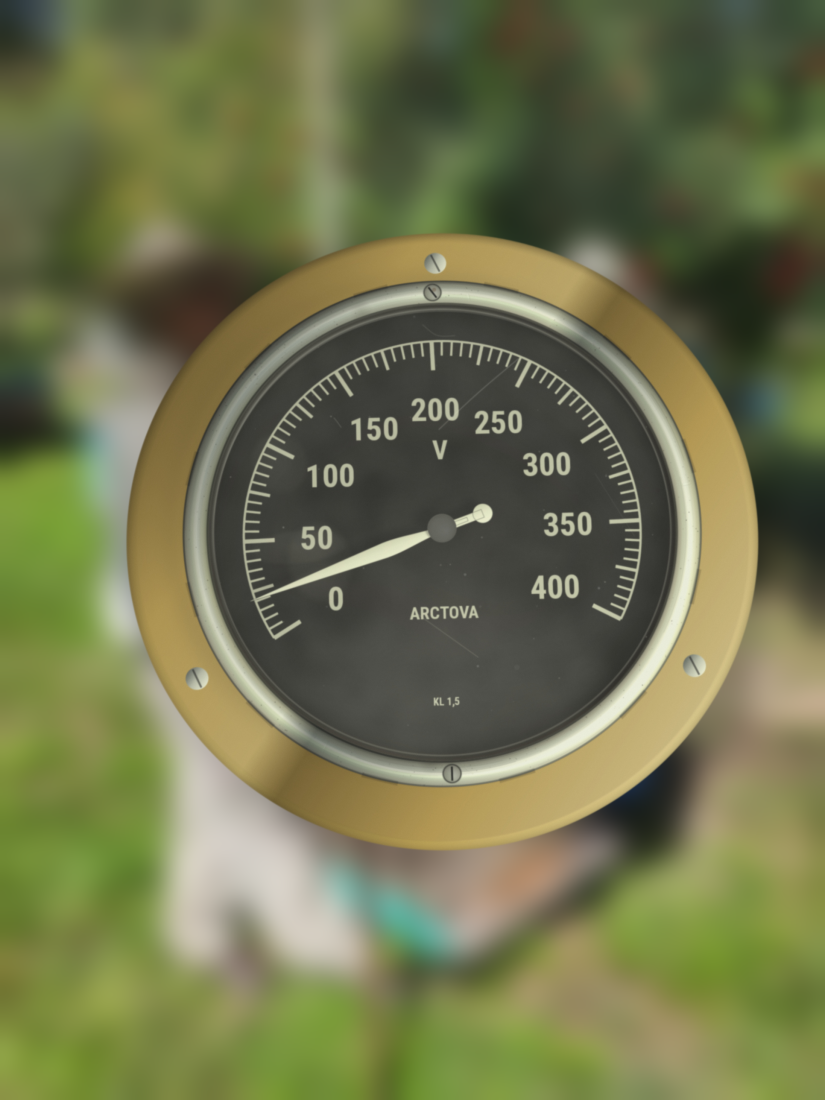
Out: 20 V
